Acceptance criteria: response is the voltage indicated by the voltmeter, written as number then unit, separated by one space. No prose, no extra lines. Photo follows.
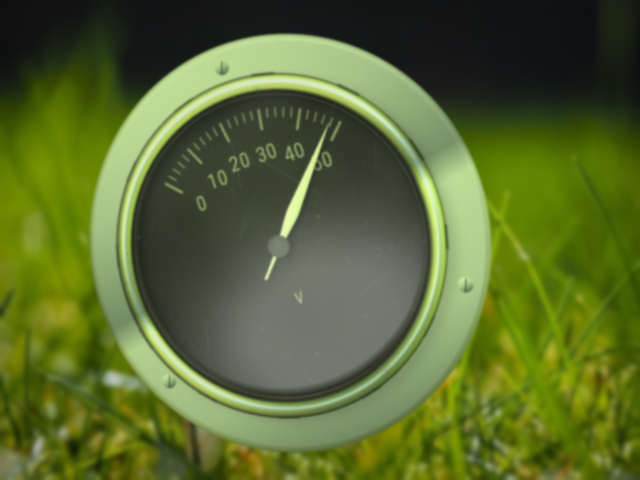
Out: 48 V
